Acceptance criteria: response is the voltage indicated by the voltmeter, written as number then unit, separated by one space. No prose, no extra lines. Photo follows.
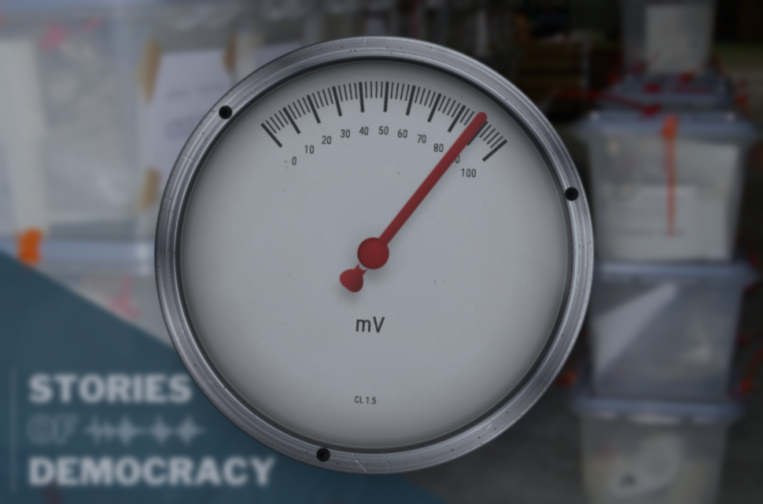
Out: 88 mV
